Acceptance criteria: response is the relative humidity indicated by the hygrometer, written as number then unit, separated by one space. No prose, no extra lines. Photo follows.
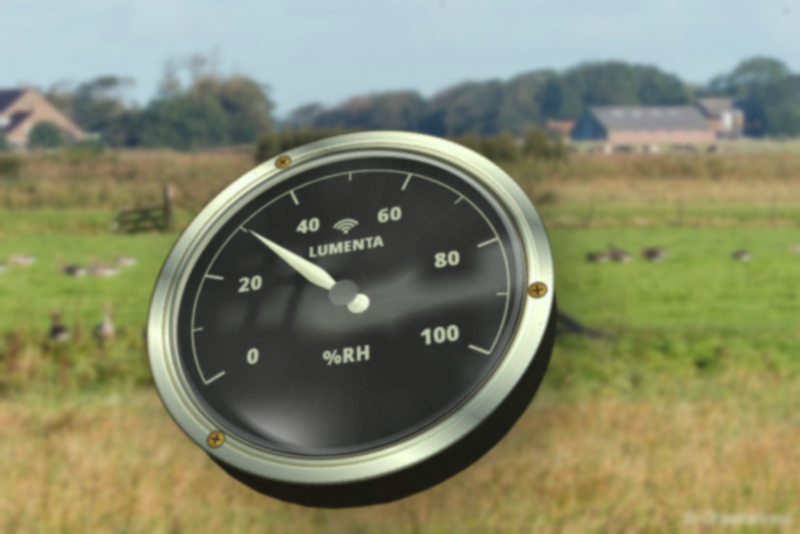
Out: 30 %
